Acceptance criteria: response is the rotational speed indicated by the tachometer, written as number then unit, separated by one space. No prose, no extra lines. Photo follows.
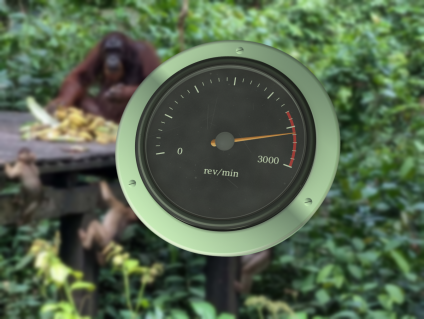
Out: 2600 rpm
